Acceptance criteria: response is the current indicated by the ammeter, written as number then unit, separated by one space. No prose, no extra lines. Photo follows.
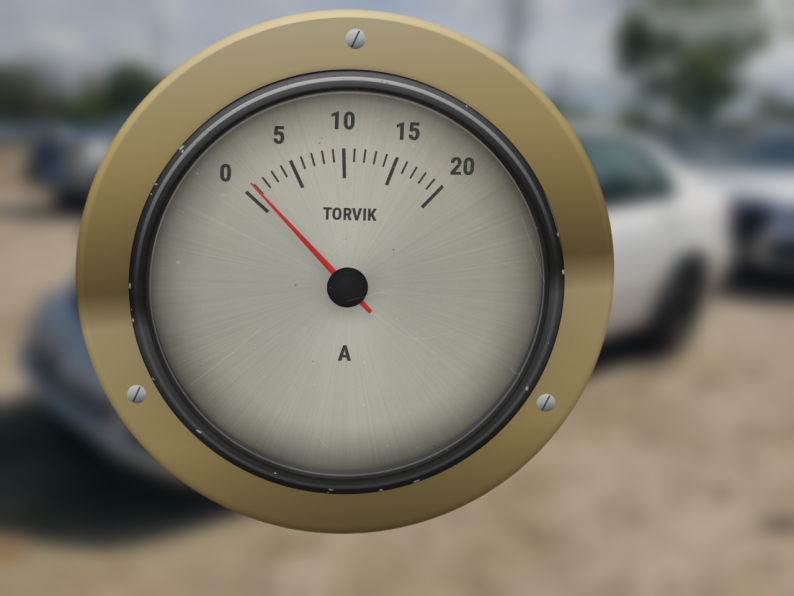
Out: 1 A
